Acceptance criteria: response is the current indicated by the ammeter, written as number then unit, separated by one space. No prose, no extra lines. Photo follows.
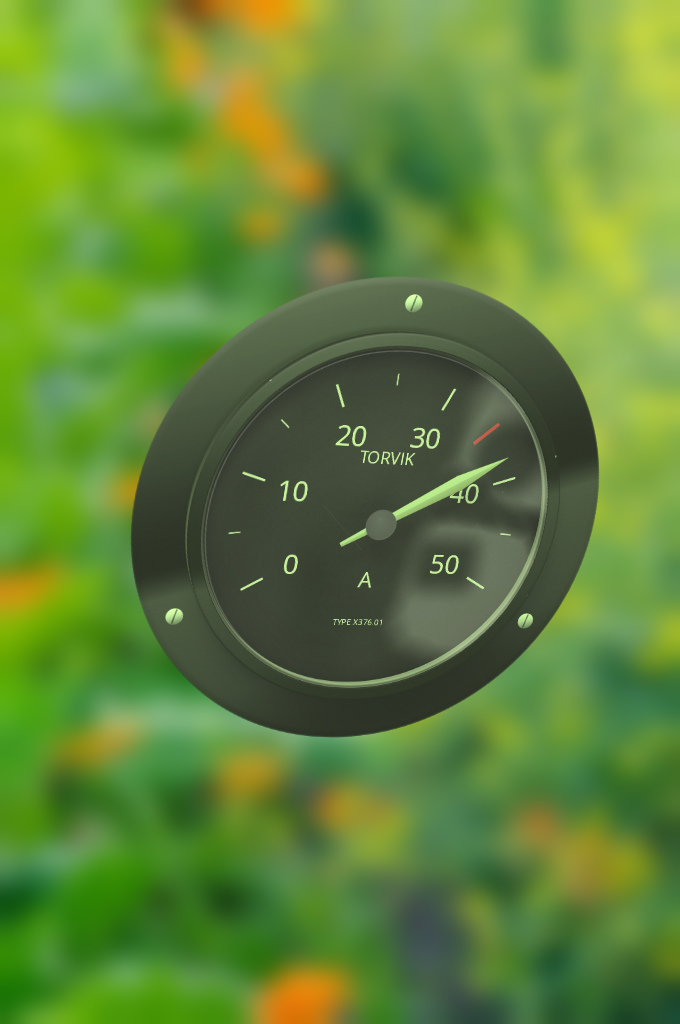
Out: 37.5 A
